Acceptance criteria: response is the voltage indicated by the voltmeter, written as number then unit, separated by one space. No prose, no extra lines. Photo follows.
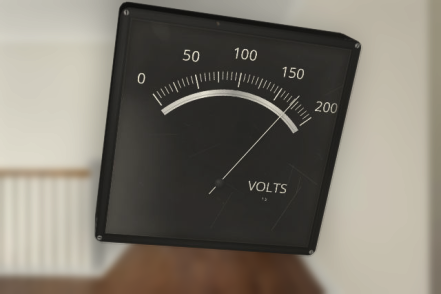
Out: 170 V
